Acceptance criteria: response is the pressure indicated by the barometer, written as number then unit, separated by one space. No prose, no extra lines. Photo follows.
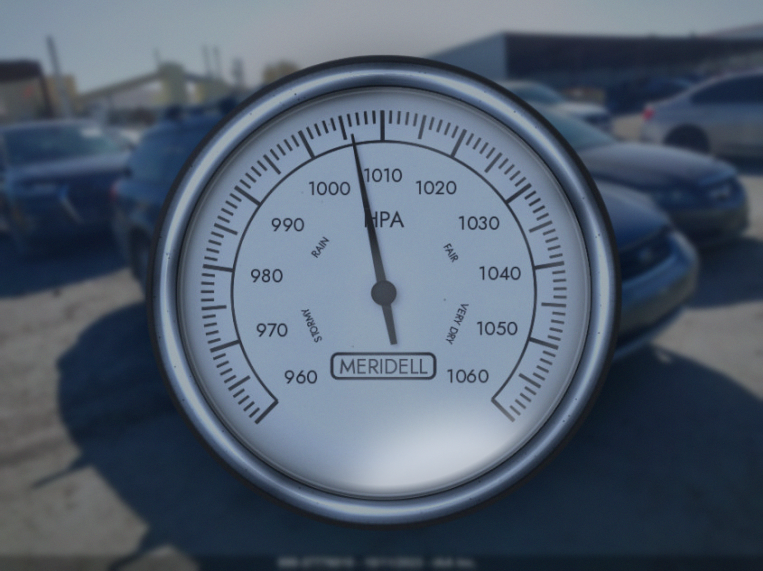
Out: 1006 hPa
